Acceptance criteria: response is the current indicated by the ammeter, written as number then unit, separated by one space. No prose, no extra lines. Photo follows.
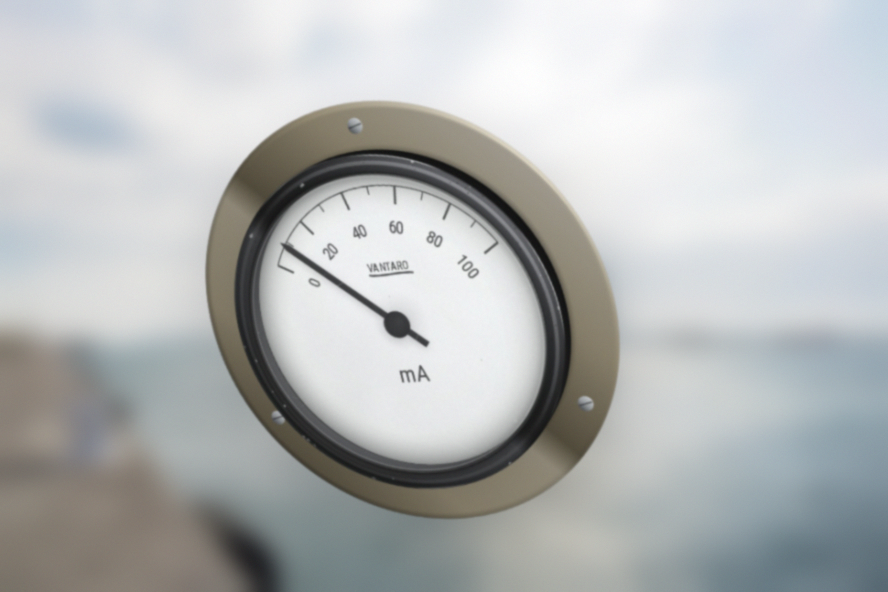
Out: 10 mA
